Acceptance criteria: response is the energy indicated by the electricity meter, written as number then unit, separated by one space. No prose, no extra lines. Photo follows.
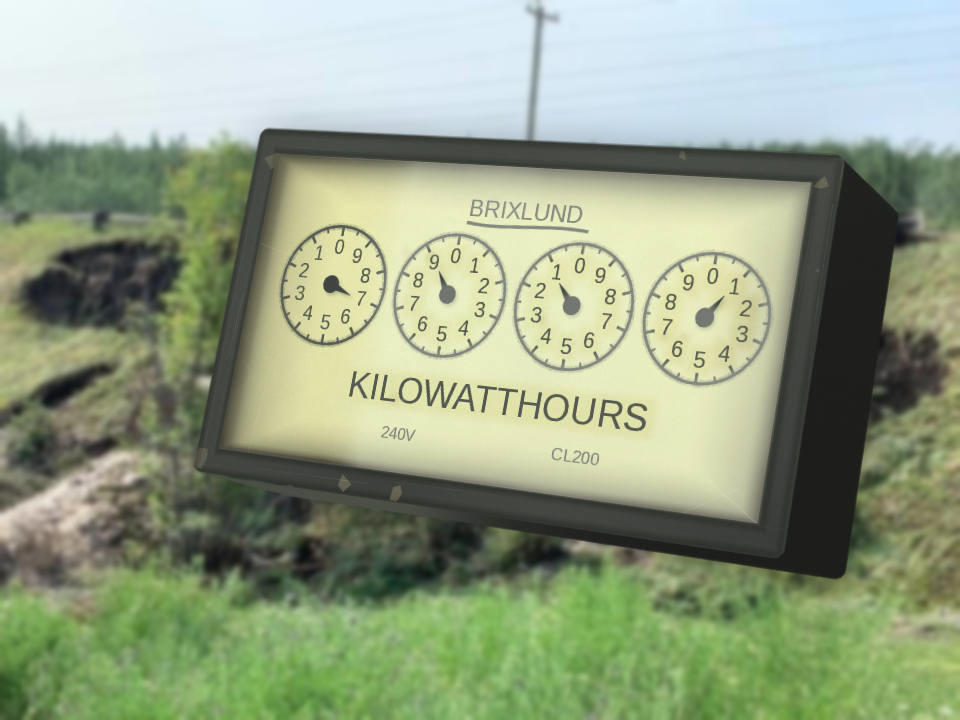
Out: 6911 kWh
